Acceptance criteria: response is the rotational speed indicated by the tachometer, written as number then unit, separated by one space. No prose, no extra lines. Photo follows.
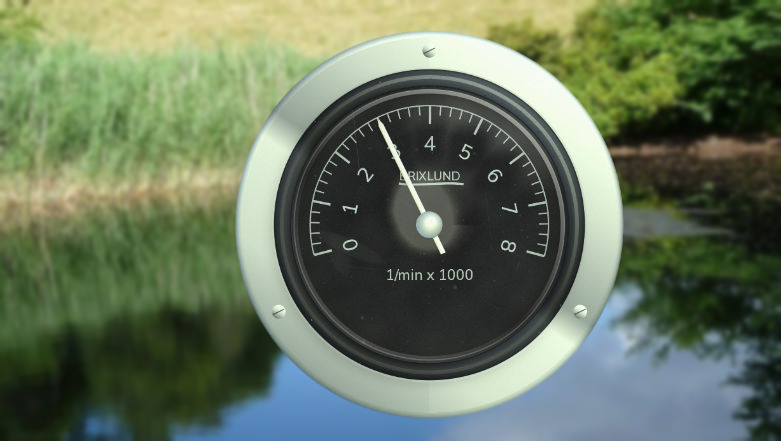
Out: 3000 rpm
